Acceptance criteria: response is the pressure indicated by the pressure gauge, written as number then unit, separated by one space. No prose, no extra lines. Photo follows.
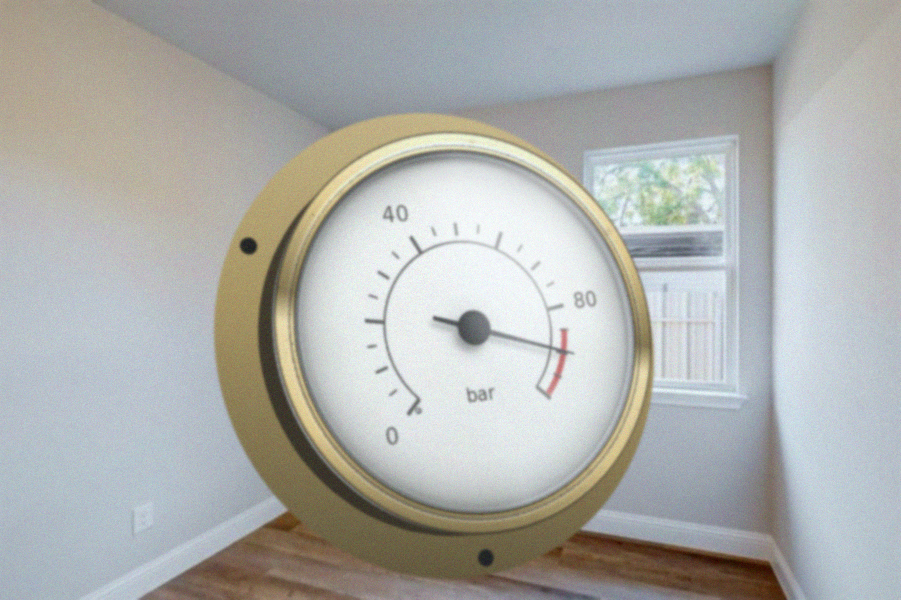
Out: 90 bar
